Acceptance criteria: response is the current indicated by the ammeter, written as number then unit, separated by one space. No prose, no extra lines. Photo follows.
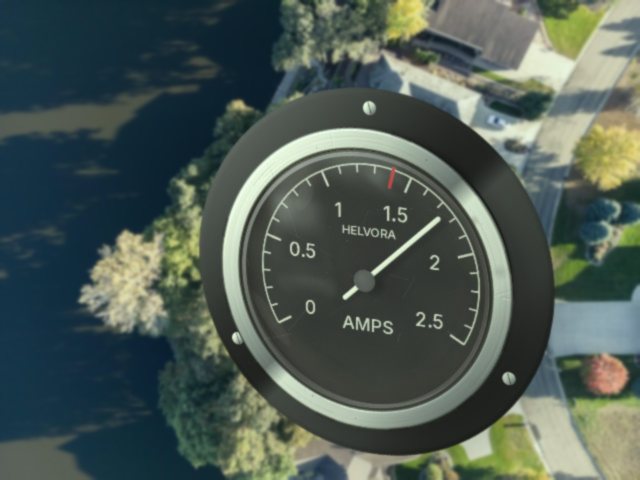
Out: 1.75 A
